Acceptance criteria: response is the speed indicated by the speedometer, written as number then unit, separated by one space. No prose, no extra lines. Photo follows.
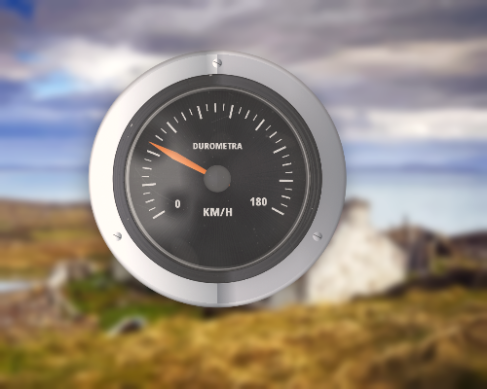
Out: 45 km/h
